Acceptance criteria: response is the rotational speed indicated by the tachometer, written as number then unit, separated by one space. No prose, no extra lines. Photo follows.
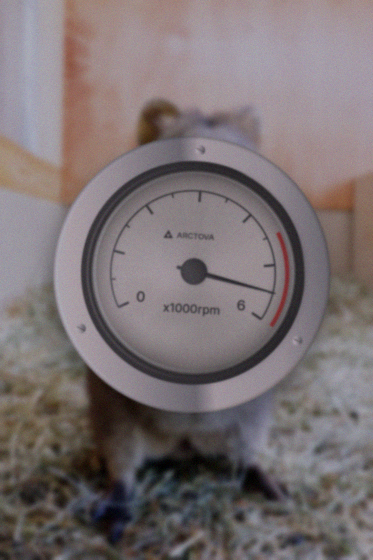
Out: 5500 rpm
